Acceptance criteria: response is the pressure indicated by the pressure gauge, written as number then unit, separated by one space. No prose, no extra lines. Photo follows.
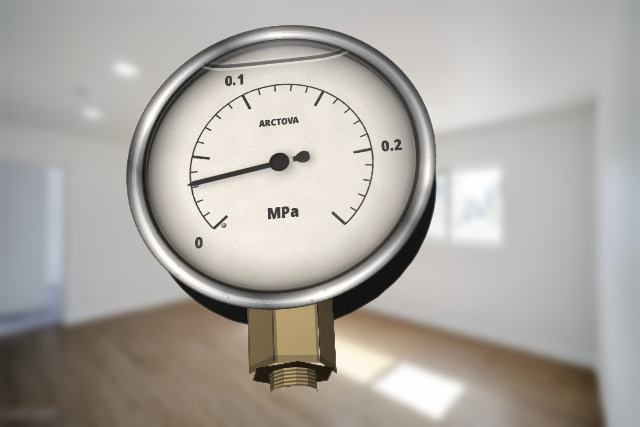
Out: 0.03 MPa
